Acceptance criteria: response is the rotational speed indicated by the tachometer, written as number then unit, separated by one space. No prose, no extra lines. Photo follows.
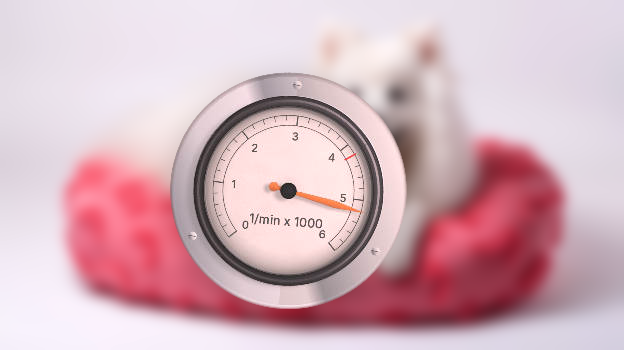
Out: 5200 rpm
